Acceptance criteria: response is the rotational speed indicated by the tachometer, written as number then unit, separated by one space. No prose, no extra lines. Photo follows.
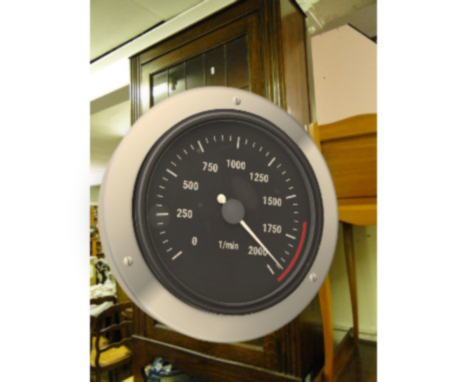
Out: 1950 rpm
